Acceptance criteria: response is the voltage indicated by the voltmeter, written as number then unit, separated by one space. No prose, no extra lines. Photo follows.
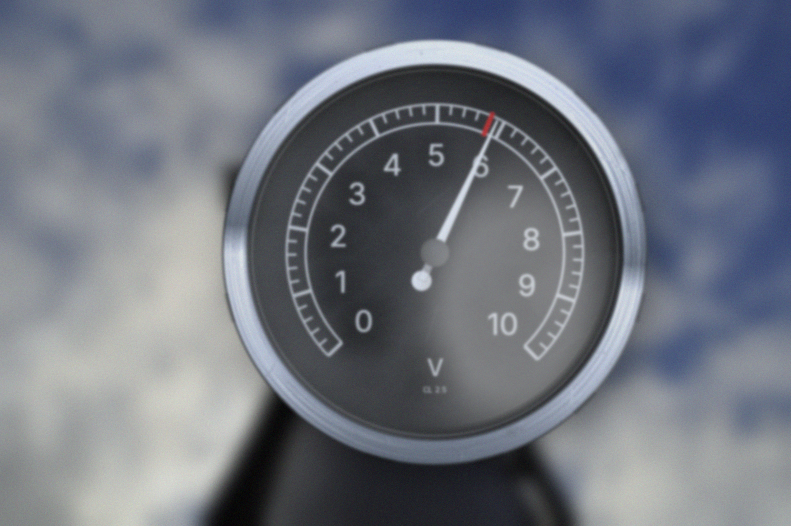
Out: 5.9 V
